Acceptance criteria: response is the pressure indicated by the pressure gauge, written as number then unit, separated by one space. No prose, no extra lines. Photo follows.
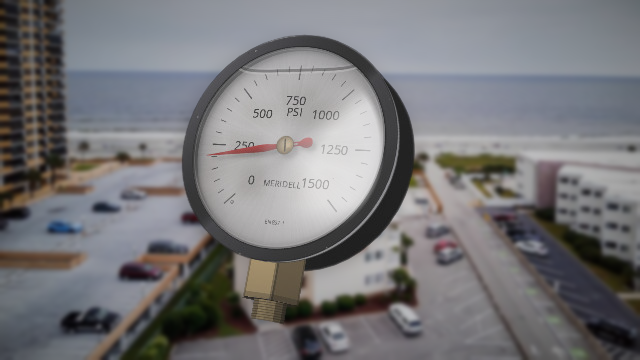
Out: 200 psi
